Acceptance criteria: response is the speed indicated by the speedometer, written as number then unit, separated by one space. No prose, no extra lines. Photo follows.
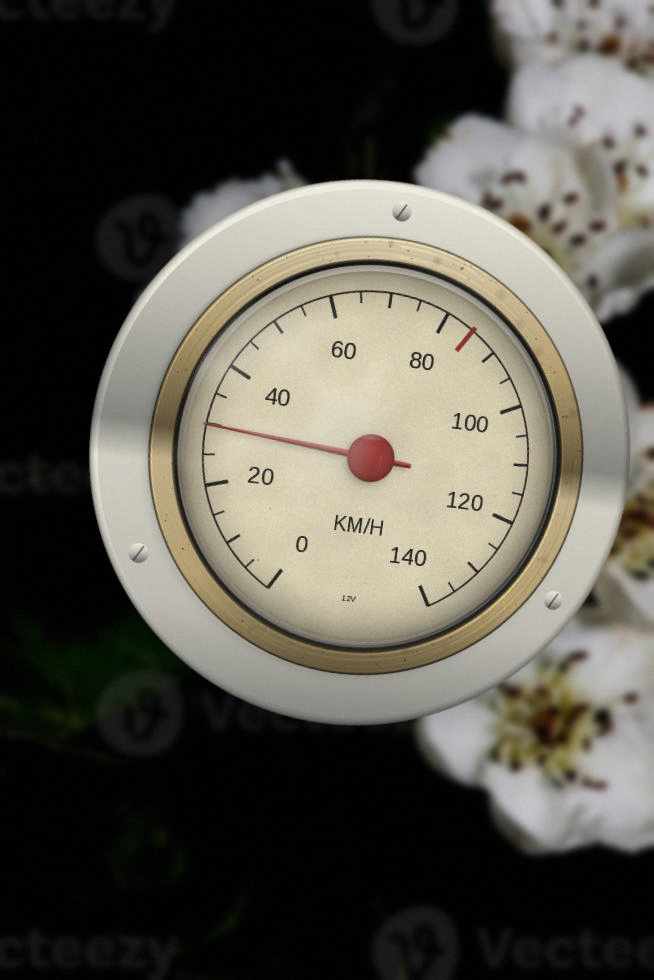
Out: 30 km/h
